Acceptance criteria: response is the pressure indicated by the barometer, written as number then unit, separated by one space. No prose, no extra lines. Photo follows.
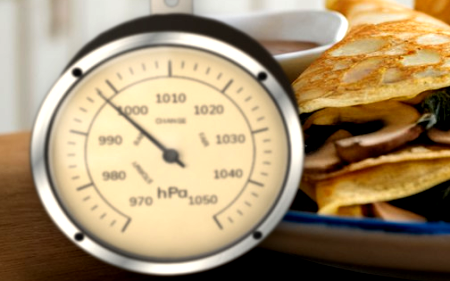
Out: 998 hPa
